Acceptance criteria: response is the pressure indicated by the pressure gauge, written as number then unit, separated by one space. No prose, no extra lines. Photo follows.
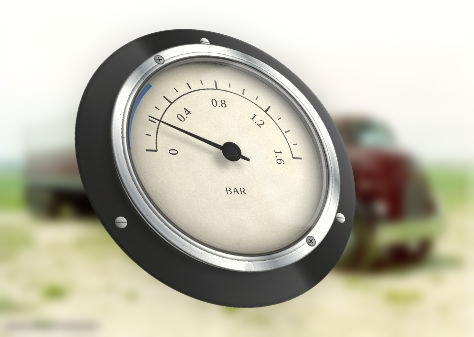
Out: 0.2 bar
